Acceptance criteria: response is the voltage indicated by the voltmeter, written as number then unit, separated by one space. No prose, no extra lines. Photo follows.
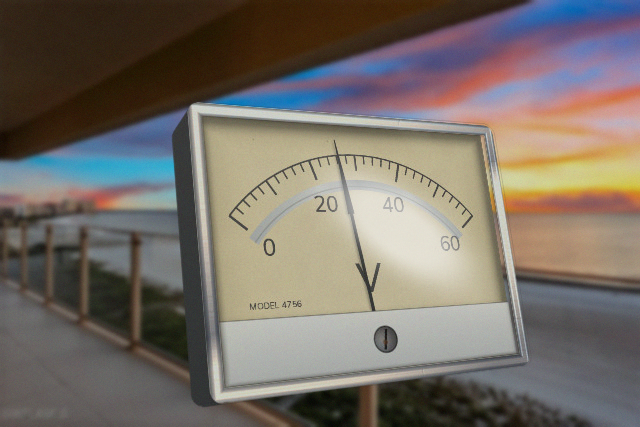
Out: 26 V
